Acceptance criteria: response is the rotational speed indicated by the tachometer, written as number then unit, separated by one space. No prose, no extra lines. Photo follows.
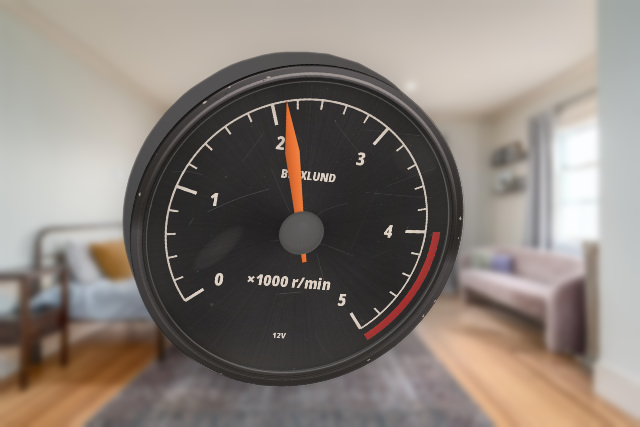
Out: 2100 rpm
